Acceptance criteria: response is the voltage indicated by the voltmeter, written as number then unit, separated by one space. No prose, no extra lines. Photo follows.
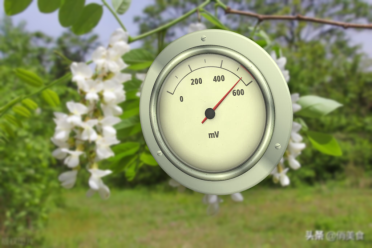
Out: 550 mV
